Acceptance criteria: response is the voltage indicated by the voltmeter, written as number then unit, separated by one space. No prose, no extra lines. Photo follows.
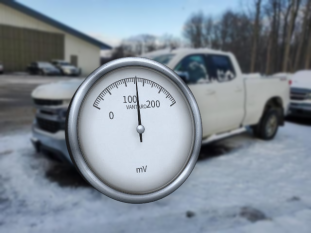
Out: 125 mV
